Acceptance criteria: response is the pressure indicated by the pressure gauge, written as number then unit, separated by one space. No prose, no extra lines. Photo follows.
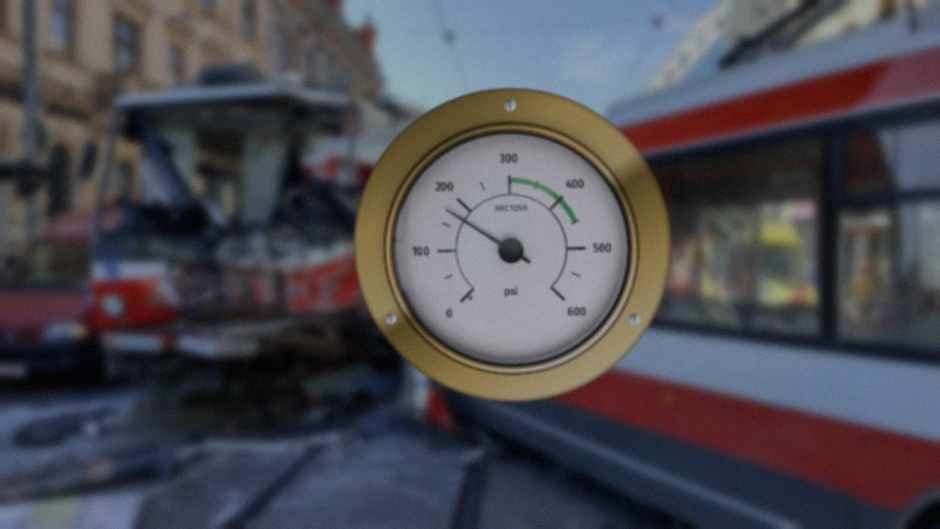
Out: 175 psi
